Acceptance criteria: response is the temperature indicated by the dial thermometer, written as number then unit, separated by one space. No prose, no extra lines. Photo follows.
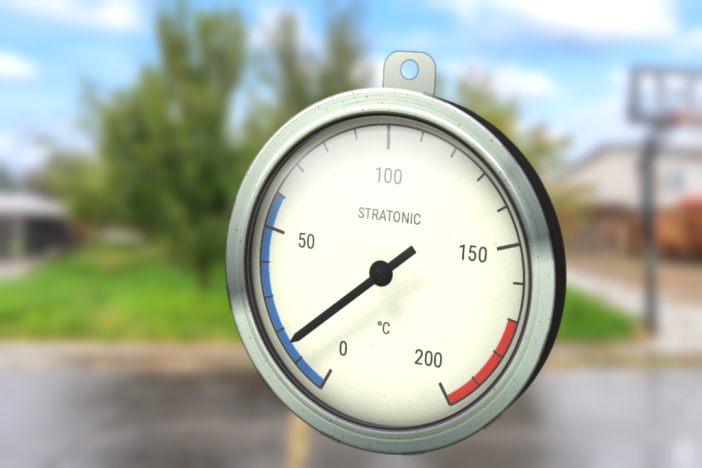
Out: 15 °C
